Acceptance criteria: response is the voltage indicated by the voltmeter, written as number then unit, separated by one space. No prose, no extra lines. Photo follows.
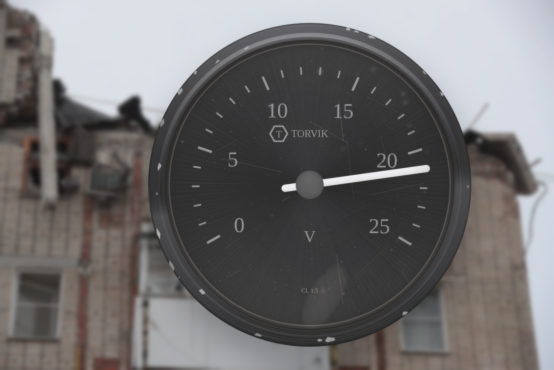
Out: 21 V
